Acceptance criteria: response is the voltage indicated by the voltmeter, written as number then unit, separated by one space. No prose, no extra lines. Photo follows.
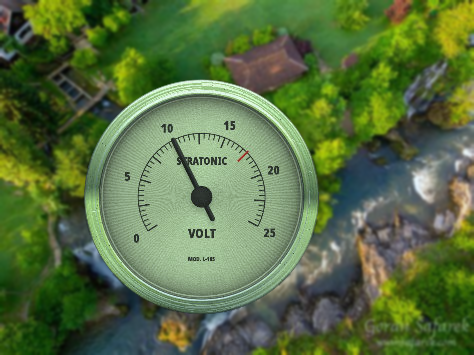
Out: 10 V
